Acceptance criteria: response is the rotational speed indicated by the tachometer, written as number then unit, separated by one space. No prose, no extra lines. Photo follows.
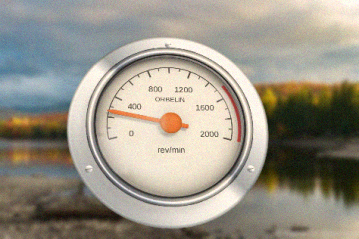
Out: 250 rpm
